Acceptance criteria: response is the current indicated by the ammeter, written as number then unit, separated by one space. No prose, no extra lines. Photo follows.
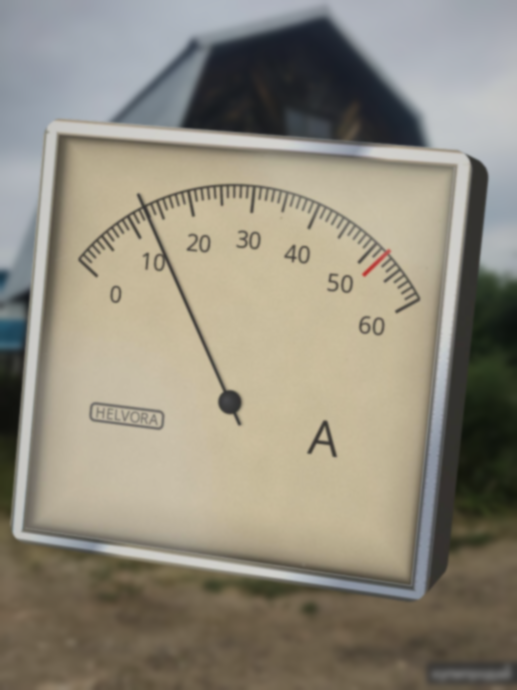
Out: 13 A
